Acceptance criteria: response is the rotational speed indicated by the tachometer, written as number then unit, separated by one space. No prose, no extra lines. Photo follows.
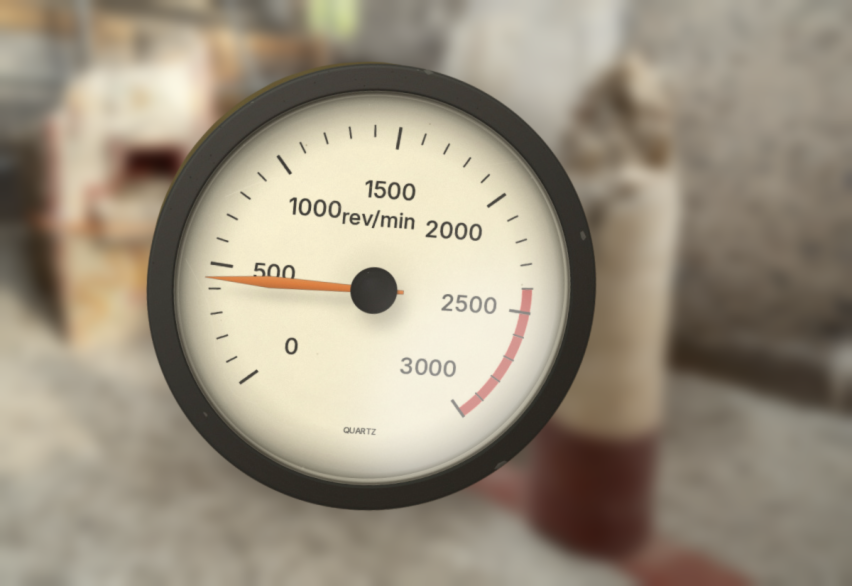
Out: 450 rpm
